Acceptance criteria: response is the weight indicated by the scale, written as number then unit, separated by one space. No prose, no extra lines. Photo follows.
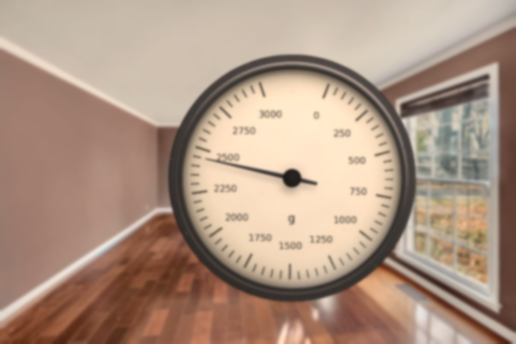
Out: 2450 g
